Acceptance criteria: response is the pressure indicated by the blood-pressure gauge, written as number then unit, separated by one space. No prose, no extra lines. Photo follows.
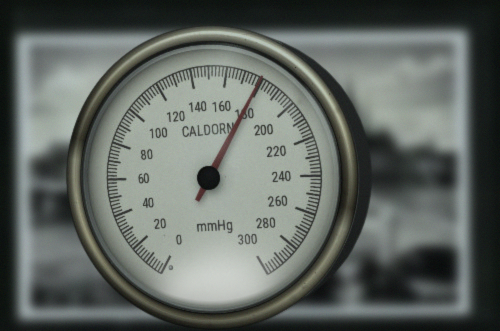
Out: 180 mmHg
